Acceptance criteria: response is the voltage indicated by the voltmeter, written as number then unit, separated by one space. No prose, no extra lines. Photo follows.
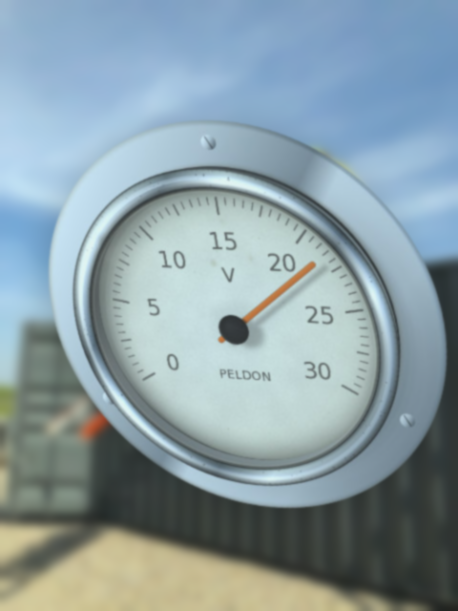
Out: 21.5 V
